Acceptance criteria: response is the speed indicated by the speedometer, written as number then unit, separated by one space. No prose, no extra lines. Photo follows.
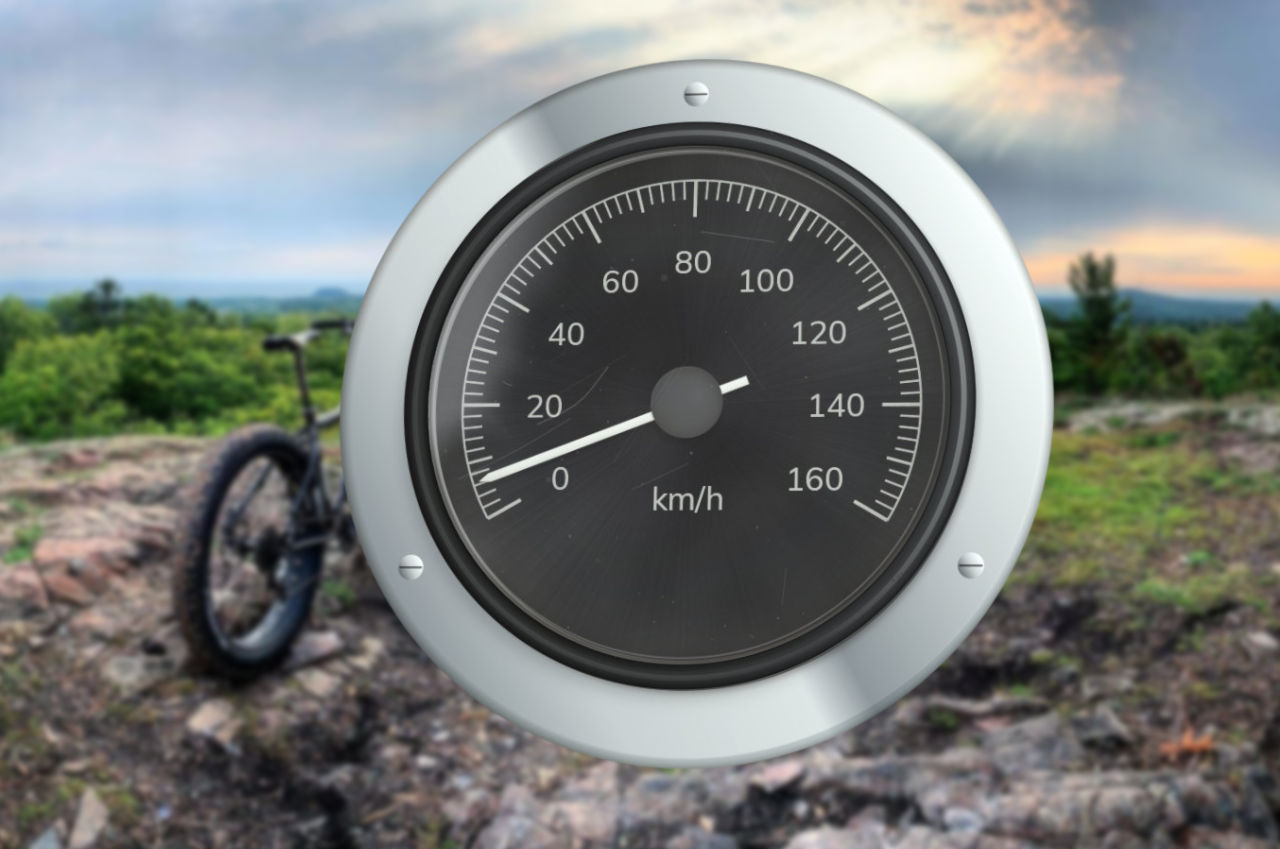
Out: 6 km/h
